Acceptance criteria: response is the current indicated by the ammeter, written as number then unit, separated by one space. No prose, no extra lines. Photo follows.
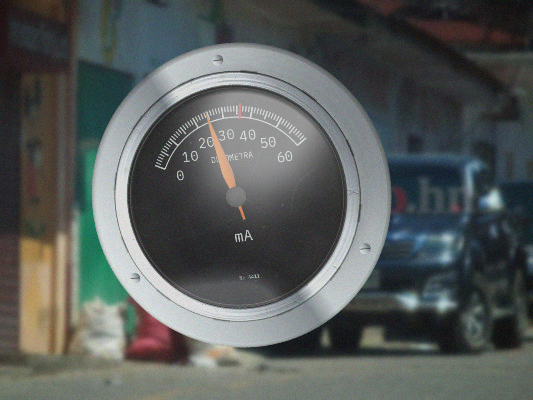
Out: 25 mA
